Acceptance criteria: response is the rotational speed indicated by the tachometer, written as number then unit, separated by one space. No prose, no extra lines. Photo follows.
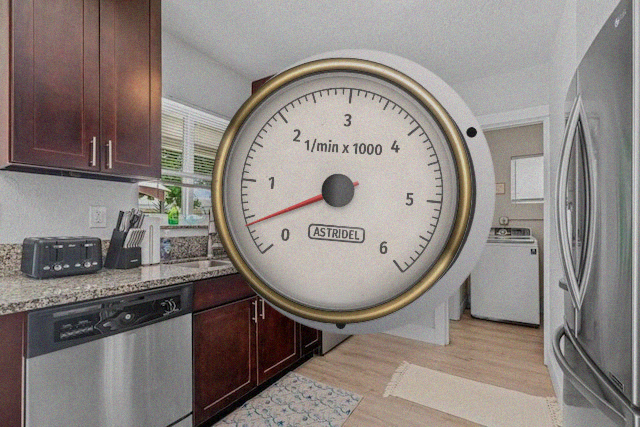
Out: 400 rpm
